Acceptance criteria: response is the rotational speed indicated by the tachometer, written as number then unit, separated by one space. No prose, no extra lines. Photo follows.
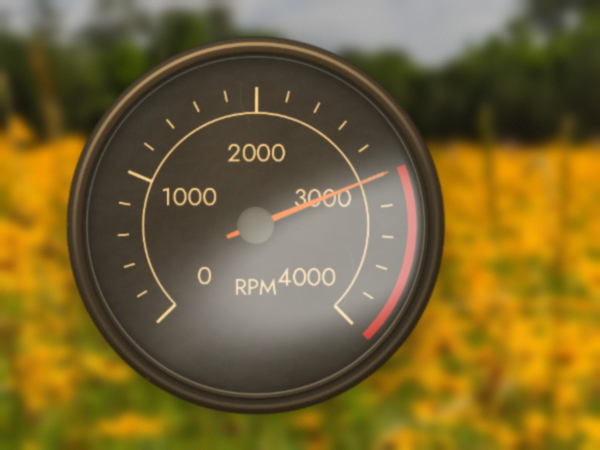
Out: 3000 rpm
